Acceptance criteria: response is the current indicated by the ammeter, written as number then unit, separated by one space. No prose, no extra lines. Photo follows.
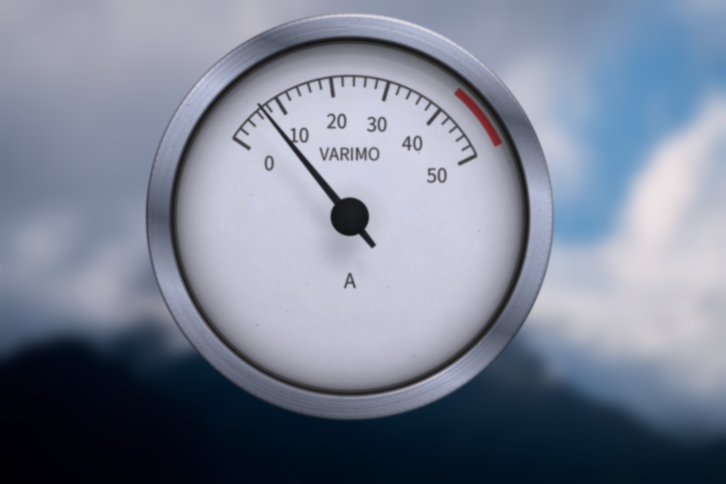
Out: 7 A
